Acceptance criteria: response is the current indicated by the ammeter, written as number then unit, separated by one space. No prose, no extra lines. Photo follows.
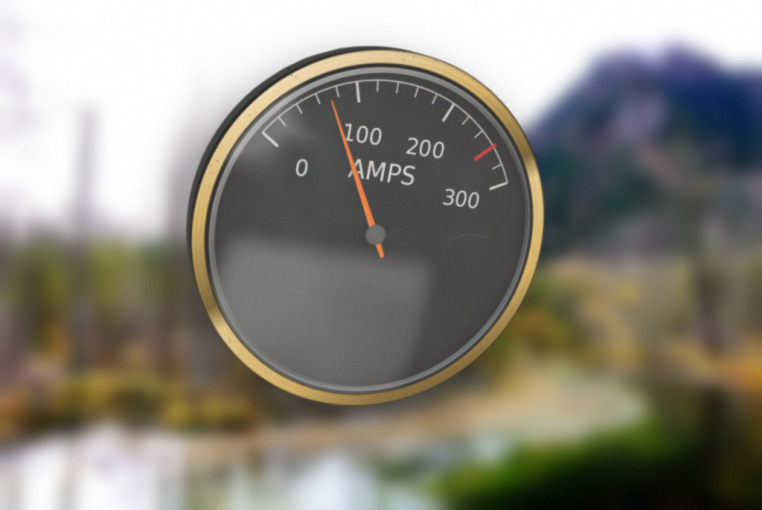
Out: 70 A
